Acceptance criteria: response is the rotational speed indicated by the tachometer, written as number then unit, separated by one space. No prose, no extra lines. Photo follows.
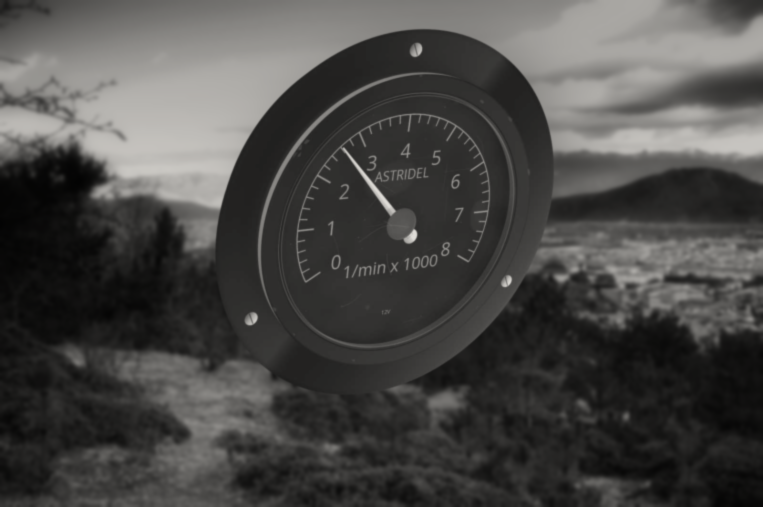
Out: 2600 rpm
